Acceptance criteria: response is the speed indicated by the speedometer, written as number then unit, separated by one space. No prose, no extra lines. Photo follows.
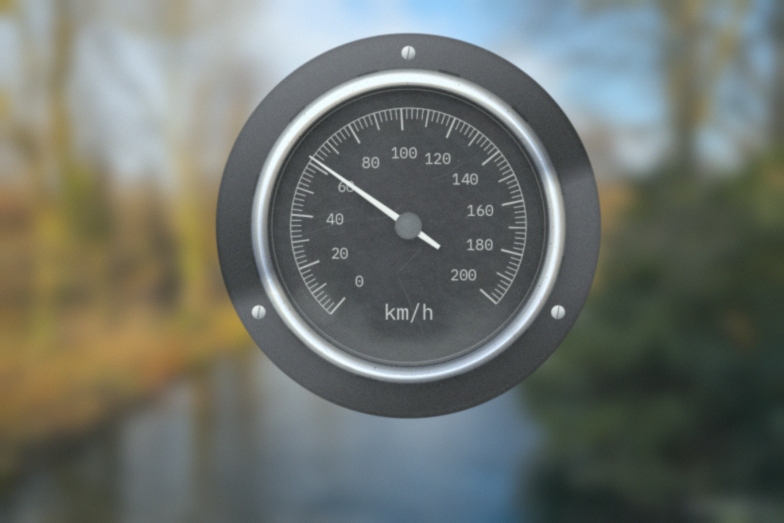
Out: 62 km/h
